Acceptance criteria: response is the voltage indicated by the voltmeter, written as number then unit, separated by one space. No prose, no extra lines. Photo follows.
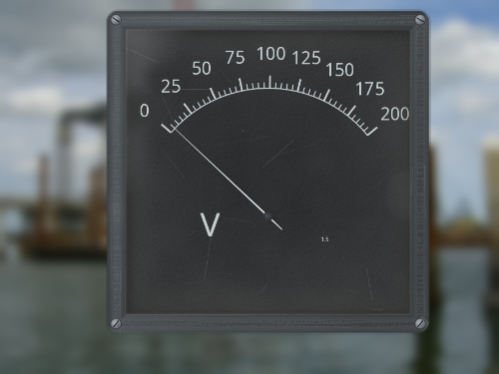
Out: 5 V
